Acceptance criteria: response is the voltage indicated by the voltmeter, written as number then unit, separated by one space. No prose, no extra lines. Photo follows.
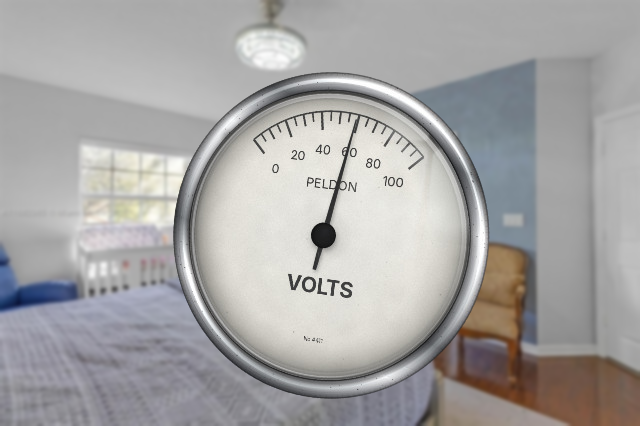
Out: 60 V
